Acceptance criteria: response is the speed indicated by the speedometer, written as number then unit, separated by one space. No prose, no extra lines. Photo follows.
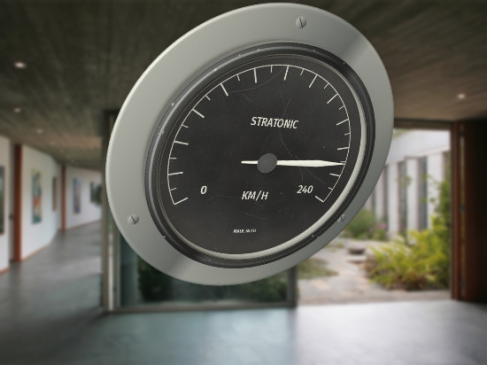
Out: 210 km/h
